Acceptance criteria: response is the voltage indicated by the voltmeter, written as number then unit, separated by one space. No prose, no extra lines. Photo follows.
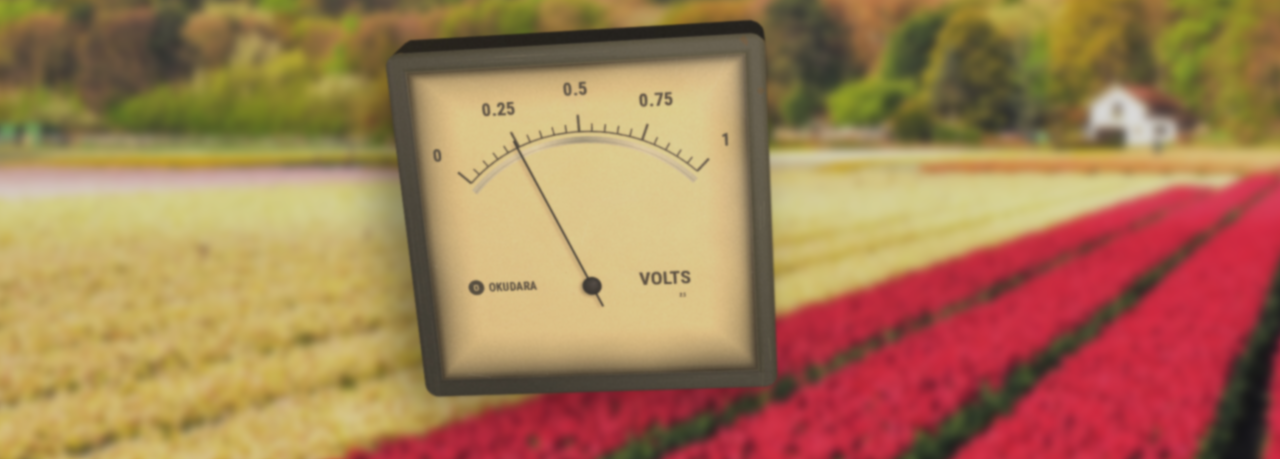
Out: 0.25 V
